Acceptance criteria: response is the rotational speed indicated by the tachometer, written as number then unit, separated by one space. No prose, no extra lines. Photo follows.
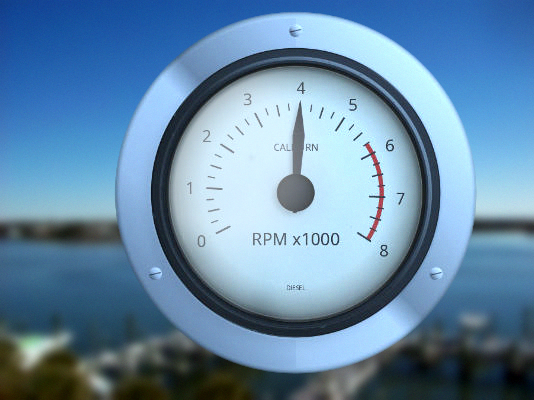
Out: 4000 rpm
